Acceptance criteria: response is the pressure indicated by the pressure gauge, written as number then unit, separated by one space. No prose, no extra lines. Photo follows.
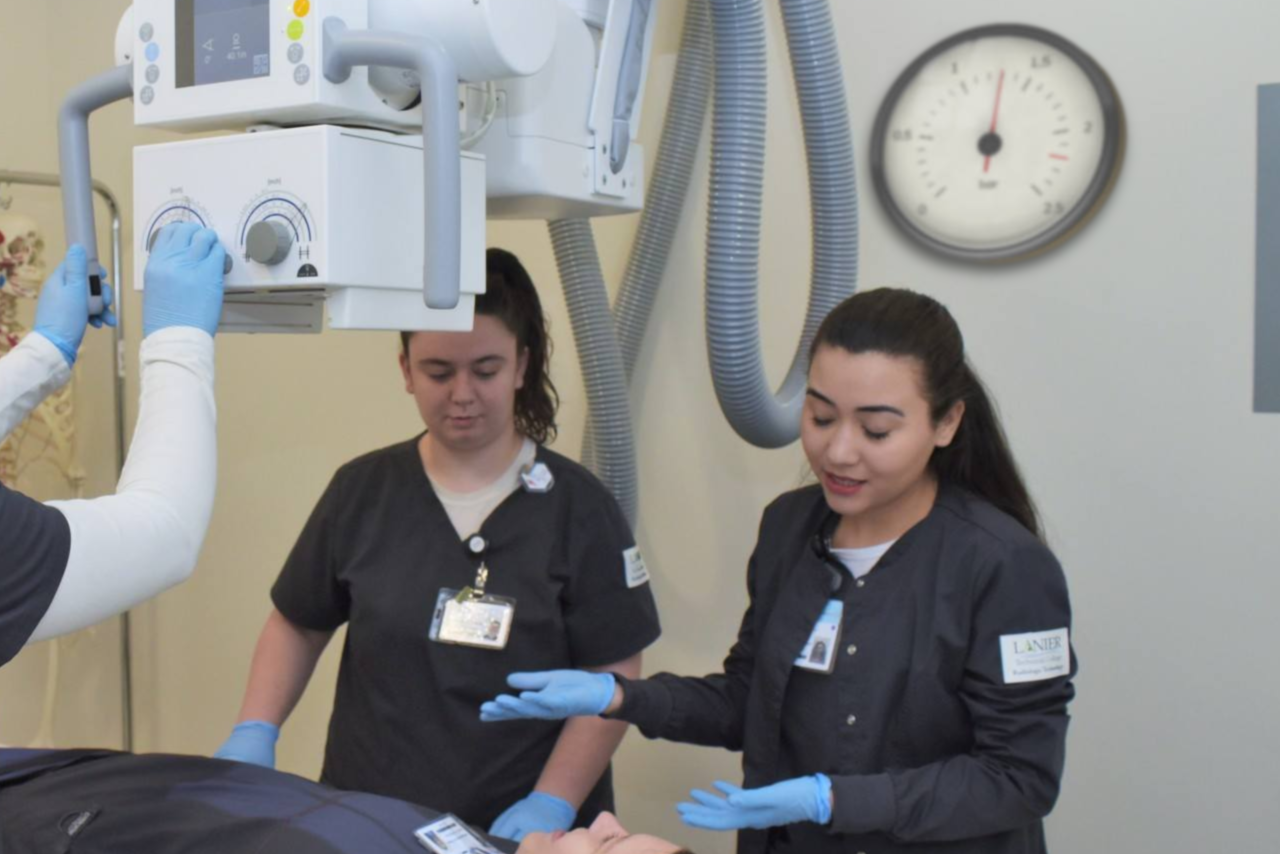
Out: 1.3 bar
